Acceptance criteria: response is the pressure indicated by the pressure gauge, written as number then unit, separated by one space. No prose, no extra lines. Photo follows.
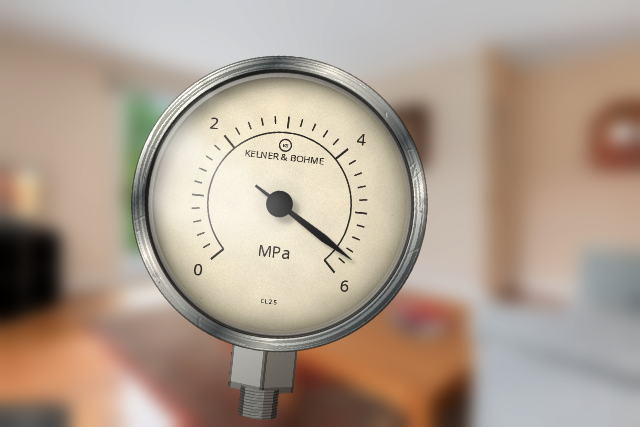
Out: 5.7 MPa
